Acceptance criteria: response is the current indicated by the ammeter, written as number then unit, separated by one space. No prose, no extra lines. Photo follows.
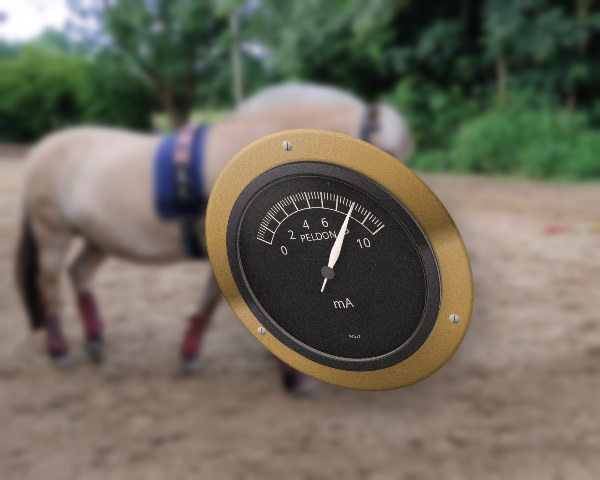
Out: 8 mA
